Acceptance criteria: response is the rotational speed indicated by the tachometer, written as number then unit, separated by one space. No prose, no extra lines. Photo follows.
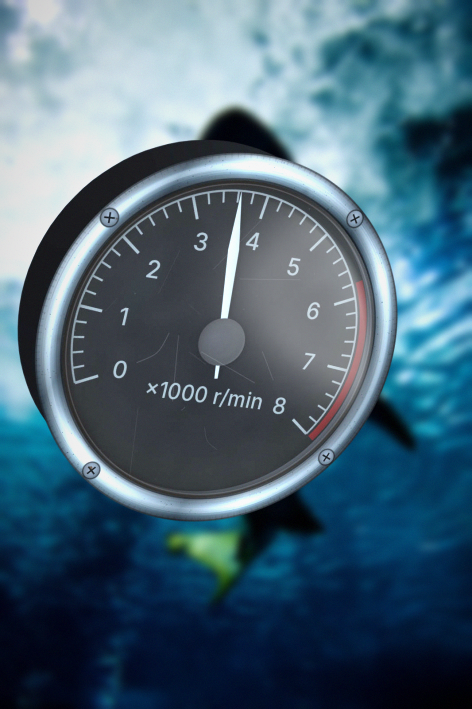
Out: 3600 rpm
